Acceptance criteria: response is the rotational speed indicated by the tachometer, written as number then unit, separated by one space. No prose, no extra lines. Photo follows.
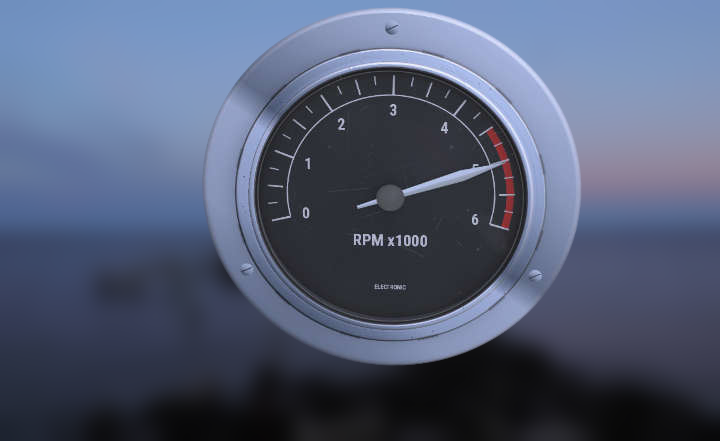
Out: 5000 rpm
